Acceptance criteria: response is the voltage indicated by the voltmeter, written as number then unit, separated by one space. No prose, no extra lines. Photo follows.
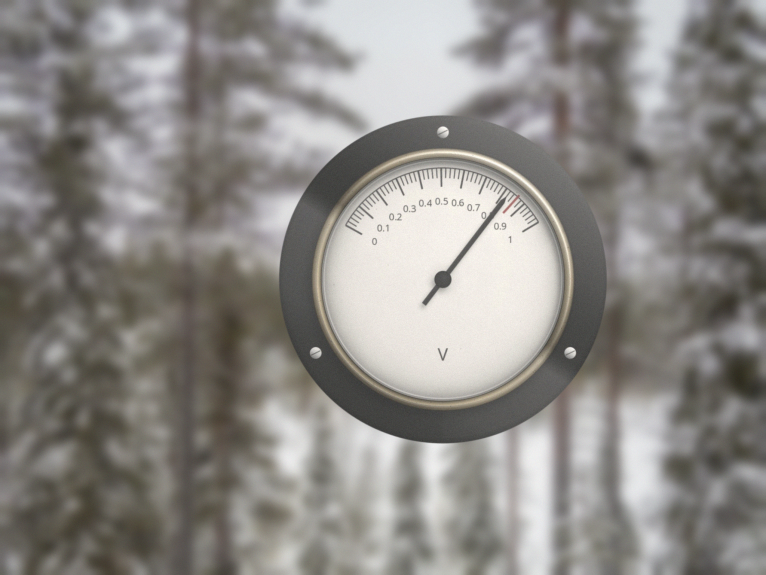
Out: 0.82 V
